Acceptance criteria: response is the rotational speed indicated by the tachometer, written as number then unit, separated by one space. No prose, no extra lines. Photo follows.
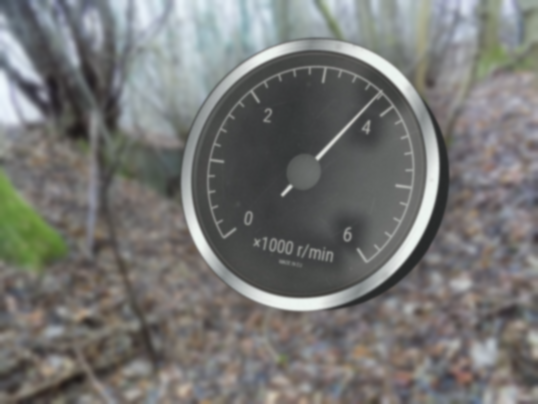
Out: 3800 rpm
